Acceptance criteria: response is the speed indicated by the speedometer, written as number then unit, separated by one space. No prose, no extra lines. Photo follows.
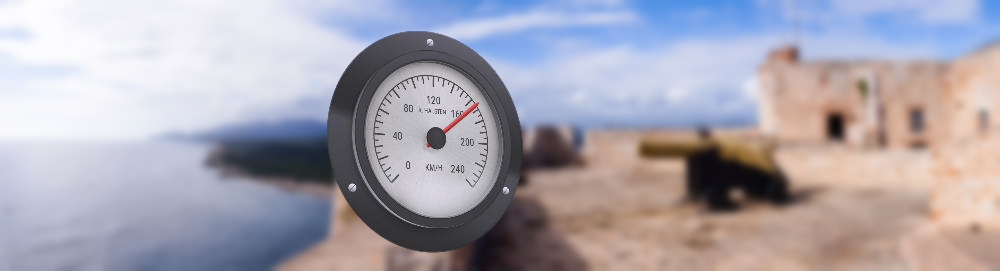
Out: 165 km/h
